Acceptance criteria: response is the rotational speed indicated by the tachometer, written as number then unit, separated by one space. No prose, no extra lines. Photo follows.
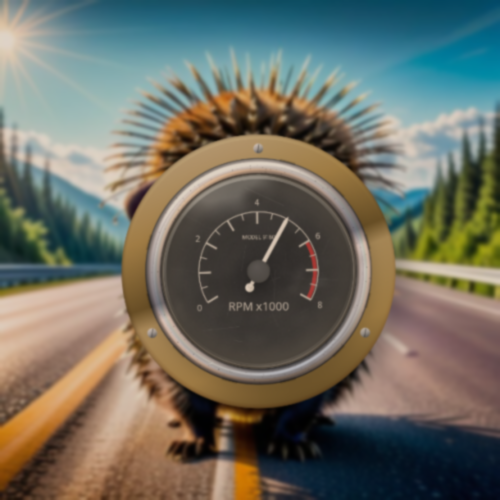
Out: 5000 rpm
